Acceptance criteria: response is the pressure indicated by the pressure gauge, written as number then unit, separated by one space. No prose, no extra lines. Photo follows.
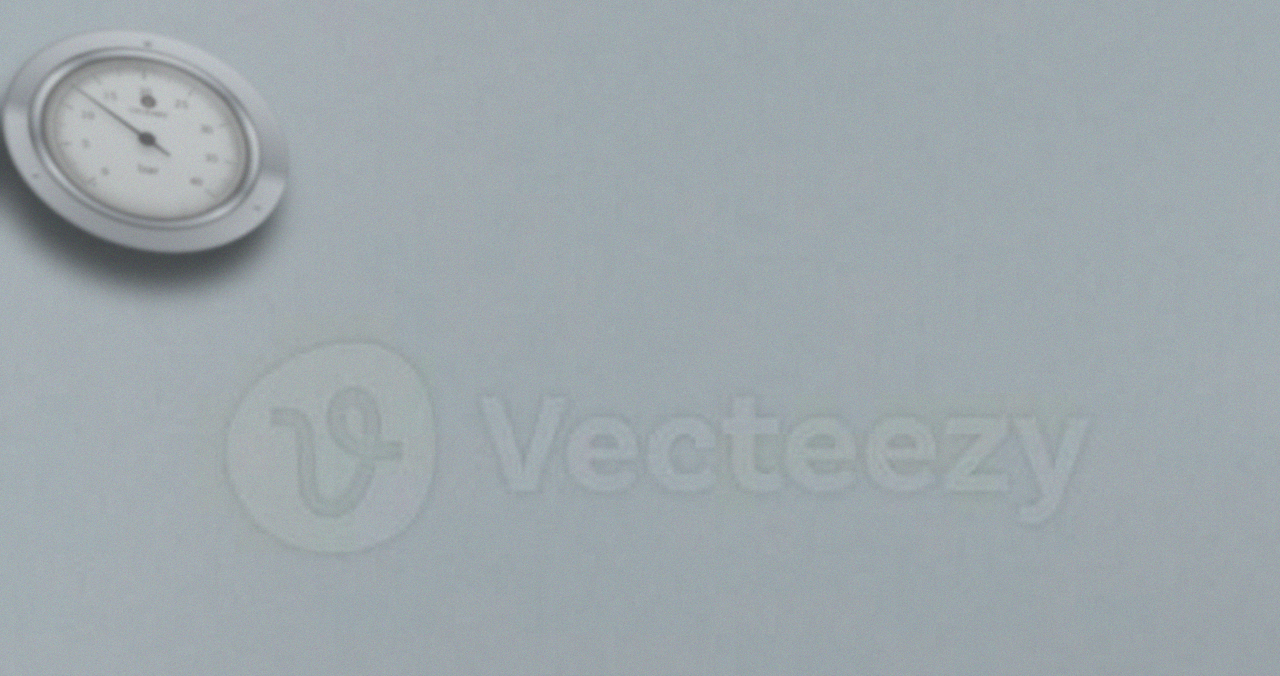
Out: 12.5 bar
